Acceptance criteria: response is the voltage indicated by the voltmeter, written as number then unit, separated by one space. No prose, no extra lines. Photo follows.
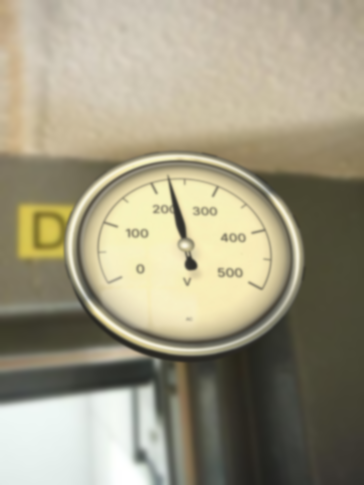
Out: 225 V
